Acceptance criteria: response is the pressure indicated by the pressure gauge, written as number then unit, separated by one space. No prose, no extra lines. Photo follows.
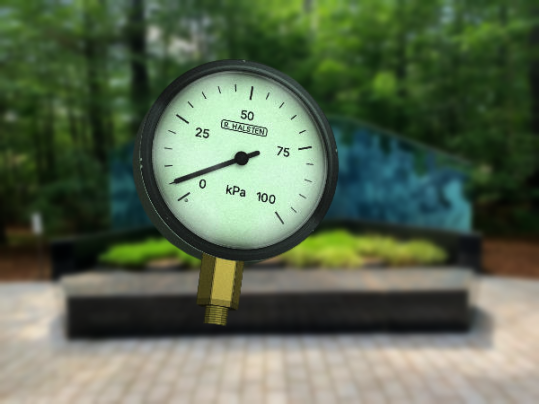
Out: 5 kPa
